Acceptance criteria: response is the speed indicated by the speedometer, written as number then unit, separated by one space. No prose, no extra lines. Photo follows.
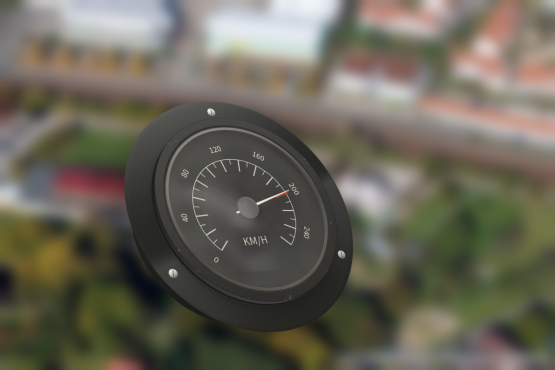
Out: 200 km/h
